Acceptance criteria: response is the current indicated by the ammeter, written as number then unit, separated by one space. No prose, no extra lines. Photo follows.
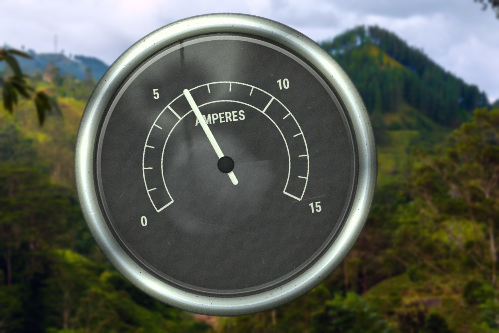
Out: 6 A
